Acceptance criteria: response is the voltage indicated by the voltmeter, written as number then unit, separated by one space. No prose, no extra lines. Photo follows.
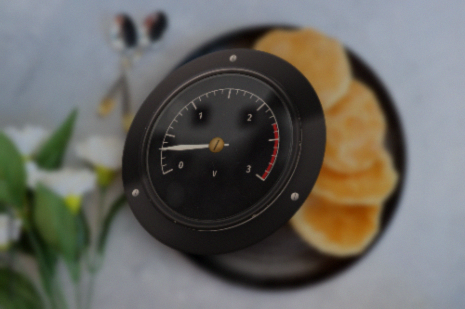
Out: 0.3 V
